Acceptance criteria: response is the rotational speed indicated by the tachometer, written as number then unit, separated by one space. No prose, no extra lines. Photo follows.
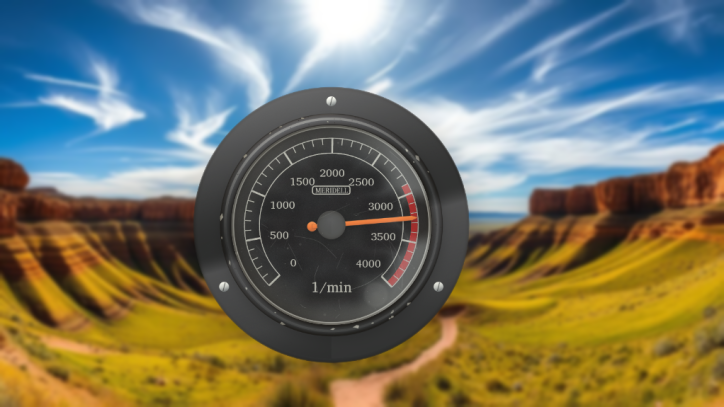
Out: 3250 rpm
